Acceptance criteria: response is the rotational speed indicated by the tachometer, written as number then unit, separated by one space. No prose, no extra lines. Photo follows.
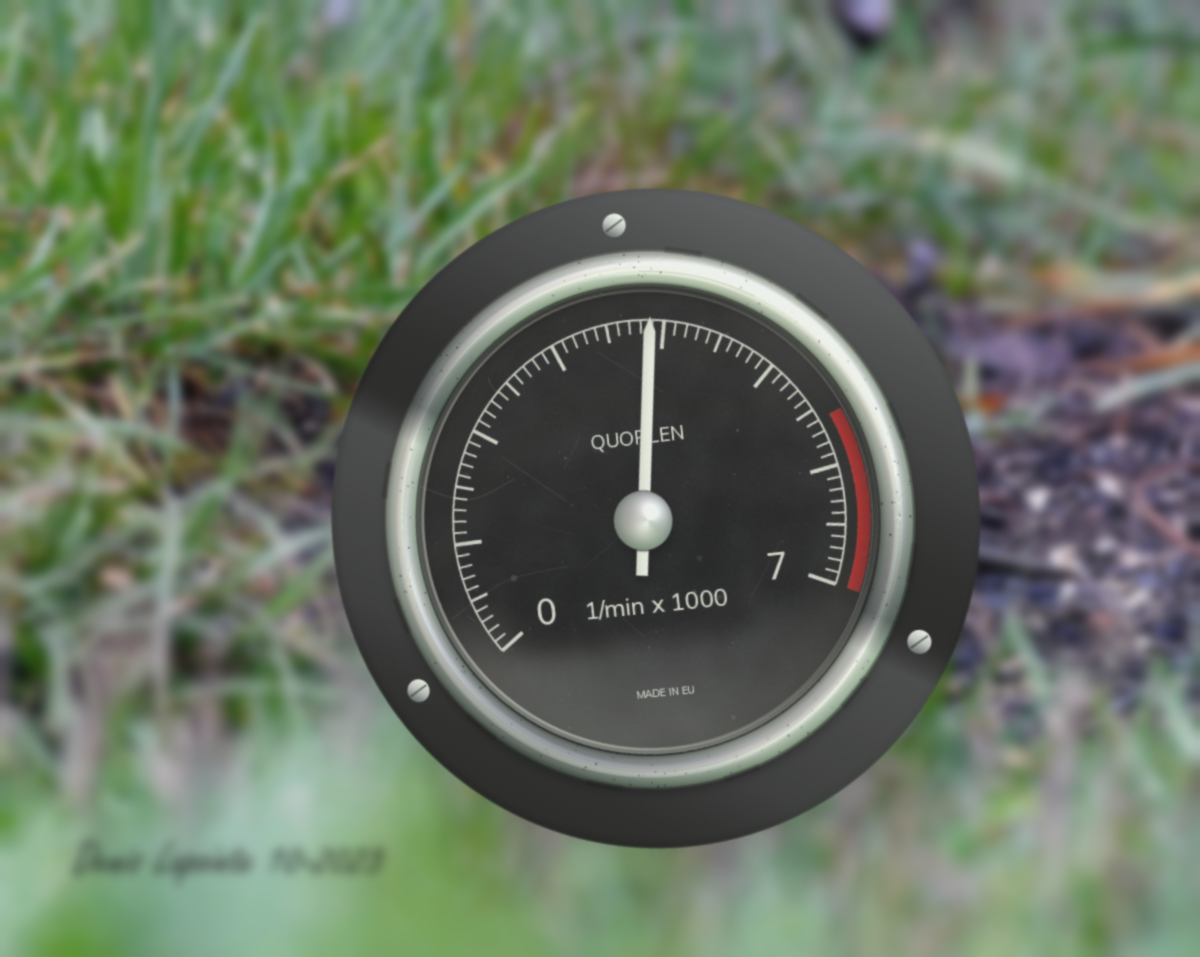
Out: 3900 rpm
